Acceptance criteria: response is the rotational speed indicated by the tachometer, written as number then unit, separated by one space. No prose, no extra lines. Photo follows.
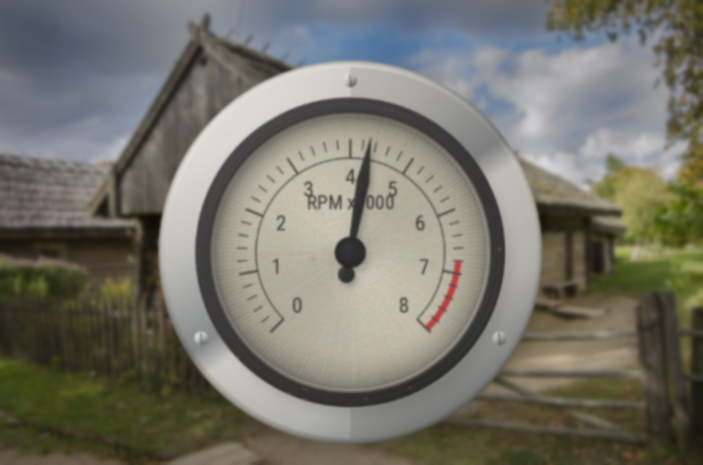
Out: 4300 rpm
